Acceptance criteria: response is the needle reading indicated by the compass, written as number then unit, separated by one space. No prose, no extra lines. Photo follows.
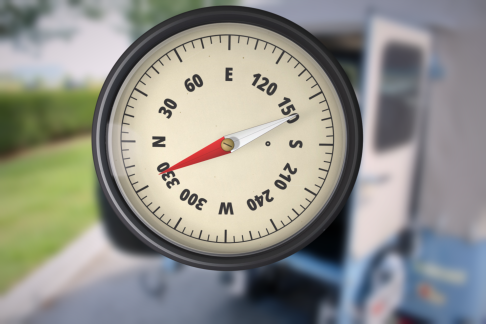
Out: 335 °
